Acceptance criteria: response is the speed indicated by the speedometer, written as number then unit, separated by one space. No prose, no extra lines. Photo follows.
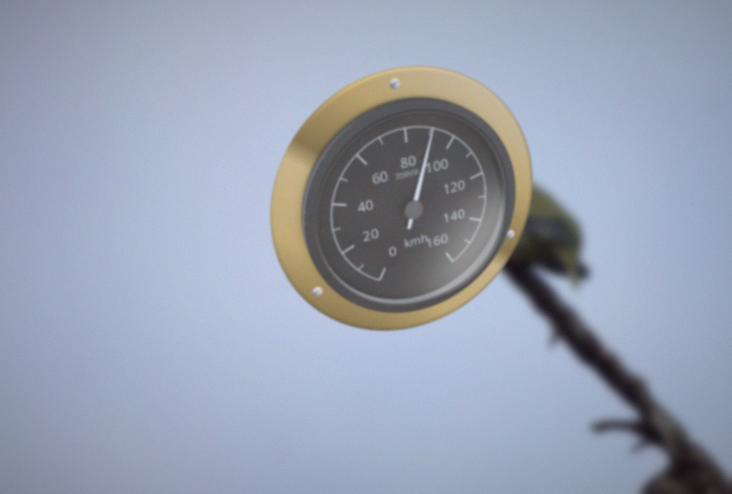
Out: 90 km/h
